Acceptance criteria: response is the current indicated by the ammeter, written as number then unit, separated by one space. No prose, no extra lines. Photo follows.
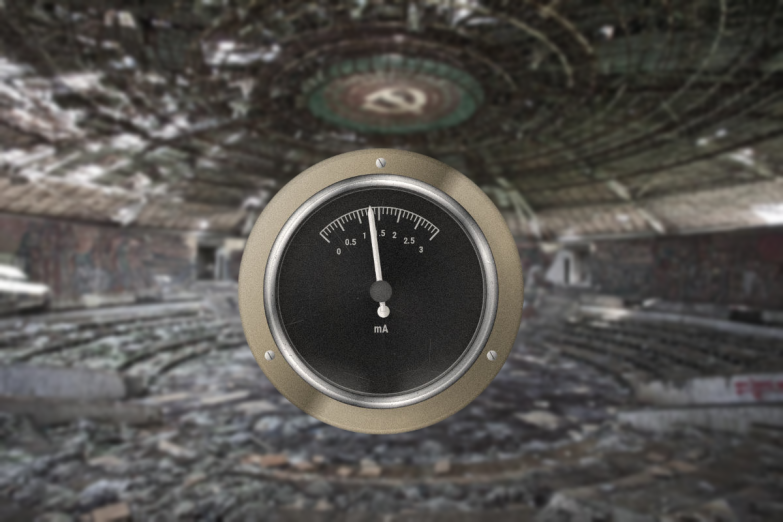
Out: 1.3 mA
